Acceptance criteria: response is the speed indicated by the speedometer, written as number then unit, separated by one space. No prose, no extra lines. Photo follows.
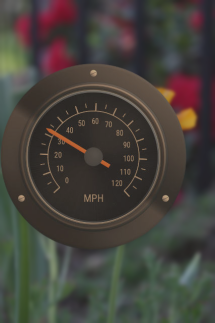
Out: 32.5 mph
